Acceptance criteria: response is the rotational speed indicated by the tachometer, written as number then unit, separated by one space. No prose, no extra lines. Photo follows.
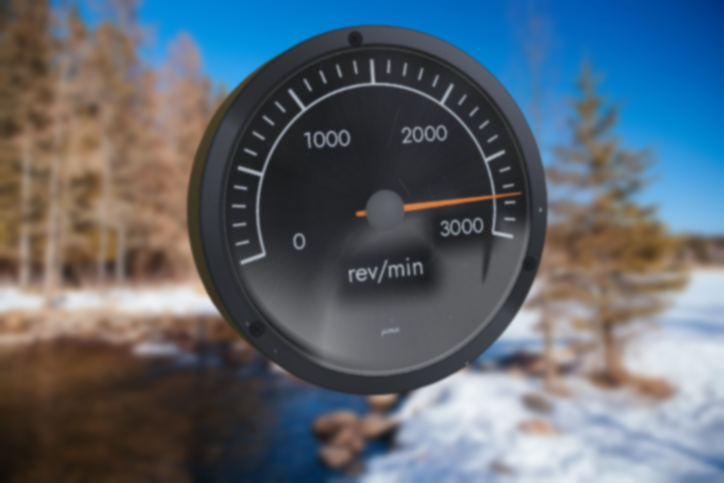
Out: 2750 rpm
